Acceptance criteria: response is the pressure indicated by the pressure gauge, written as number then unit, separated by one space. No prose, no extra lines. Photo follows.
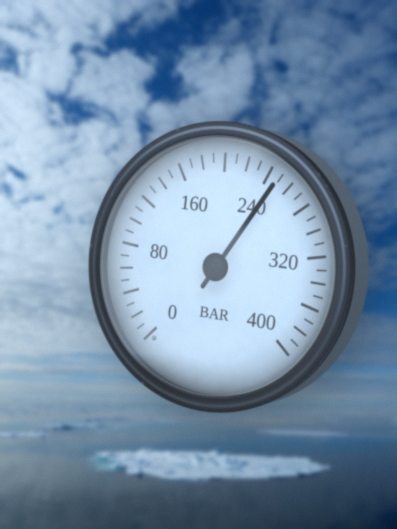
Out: 250 bar
